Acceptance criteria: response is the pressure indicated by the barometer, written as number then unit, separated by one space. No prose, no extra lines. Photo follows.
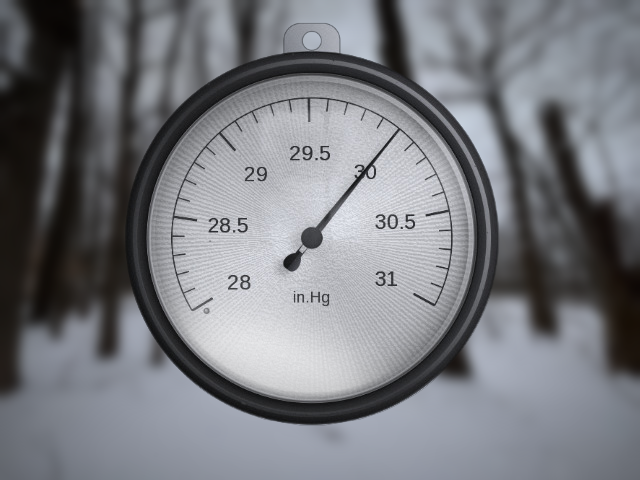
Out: 30 inHg
